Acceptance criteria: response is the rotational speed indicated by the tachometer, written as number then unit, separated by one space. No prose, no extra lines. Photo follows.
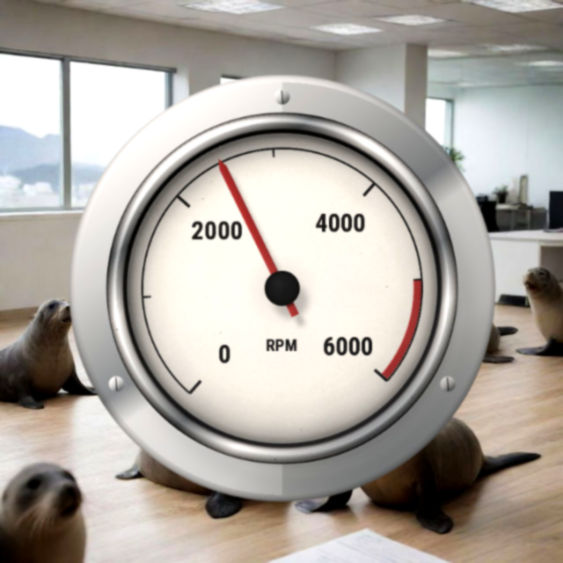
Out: 2500 rpm
